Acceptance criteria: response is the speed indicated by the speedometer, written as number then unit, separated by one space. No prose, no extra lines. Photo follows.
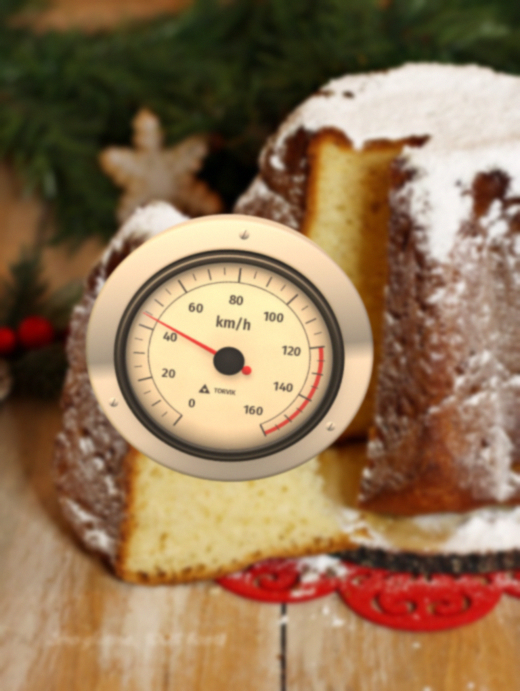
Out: 45 km/h
